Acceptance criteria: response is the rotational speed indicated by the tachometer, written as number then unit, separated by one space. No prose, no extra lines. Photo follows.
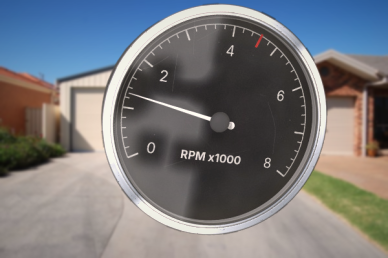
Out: 1300 rpm
